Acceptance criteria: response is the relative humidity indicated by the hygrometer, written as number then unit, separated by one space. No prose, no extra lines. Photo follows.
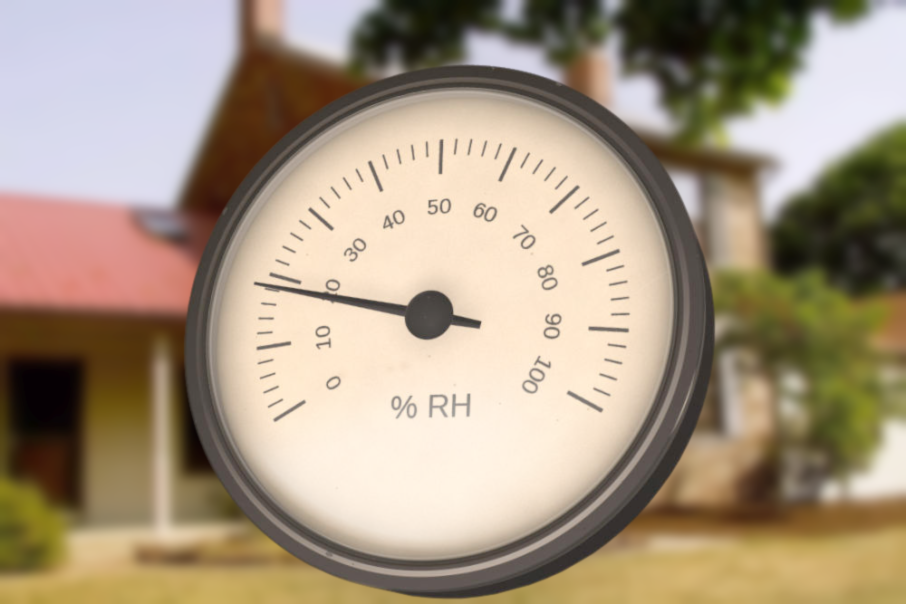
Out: 18 %
